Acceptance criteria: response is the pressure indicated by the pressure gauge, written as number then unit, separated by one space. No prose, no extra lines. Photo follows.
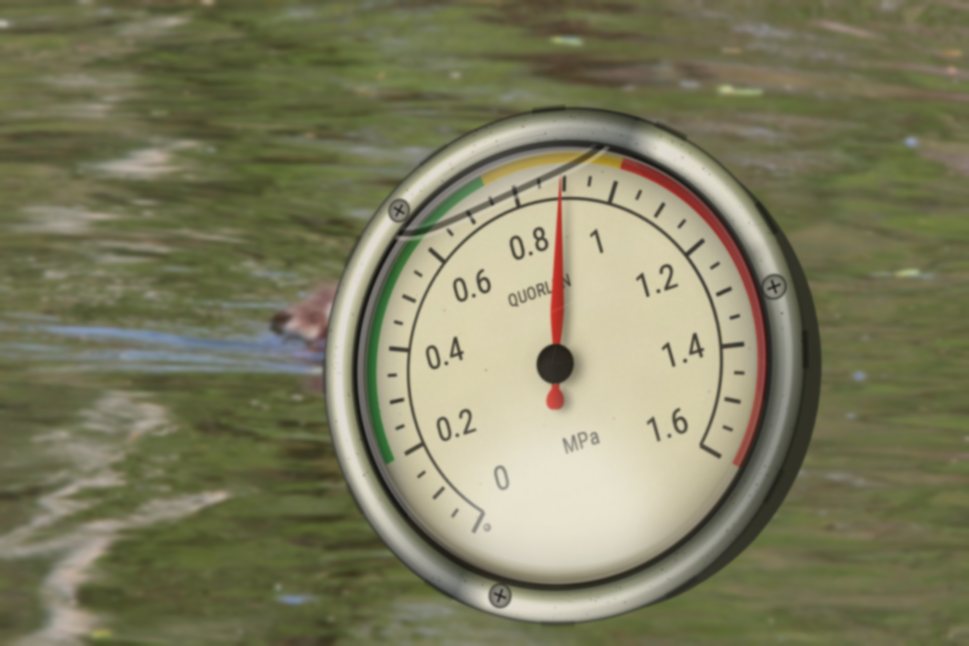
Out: 0.9 MPa
